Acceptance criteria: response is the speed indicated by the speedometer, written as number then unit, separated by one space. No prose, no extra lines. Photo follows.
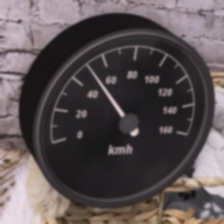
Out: 50 km/h
